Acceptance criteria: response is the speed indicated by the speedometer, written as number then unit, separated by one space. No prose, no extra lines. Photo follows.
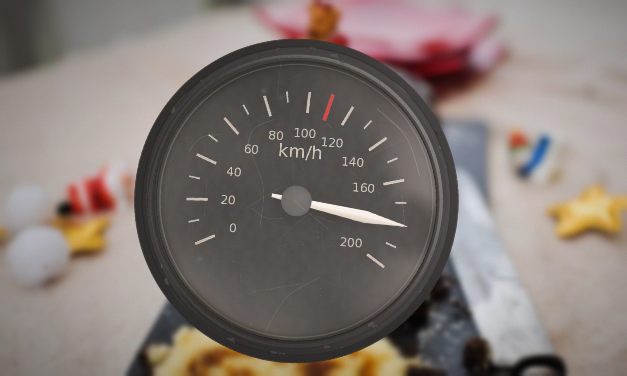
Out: 180 km/h
